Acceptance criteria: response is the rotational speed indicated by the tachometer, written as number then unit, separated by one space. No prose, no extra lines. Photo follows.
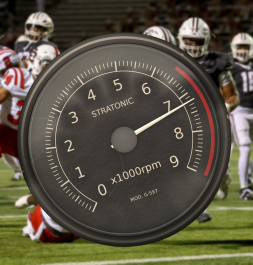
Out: 7200 rpm
